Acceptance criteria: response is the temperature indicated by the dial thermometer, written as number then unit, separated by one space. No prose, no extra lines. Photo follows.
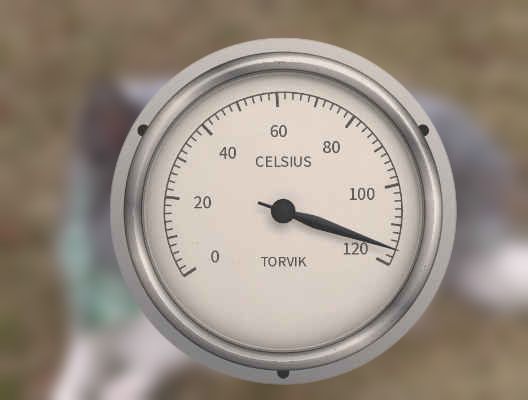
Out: 116 °C
